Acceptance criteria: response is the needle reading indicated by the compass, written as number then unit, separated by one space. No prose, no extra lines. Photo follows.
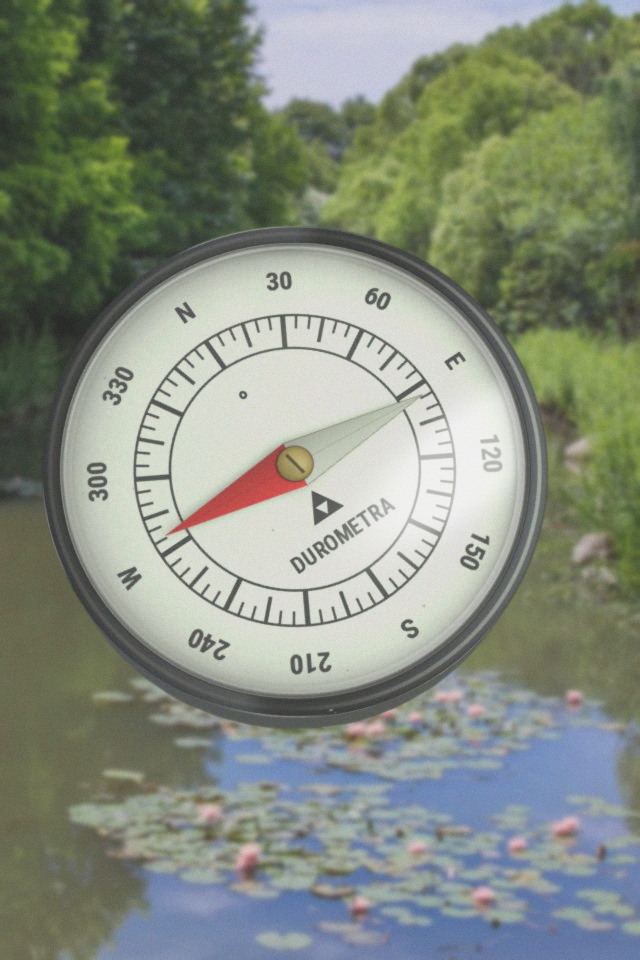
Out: 275 °
